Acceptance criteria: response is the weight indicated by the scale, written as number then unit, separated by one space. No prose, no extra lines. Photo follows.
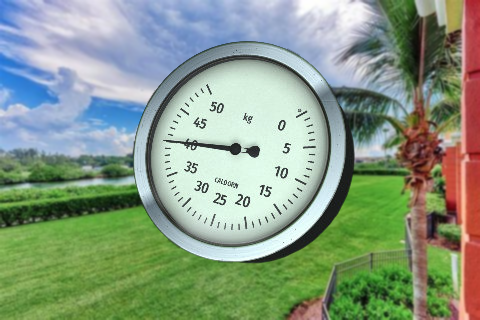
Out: 40 kg
